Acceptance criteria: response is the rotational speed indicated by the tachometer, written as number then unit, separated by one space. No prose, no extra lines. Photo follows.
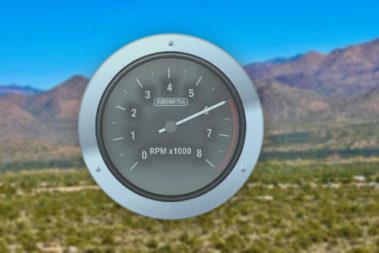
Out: 6000 rpm
